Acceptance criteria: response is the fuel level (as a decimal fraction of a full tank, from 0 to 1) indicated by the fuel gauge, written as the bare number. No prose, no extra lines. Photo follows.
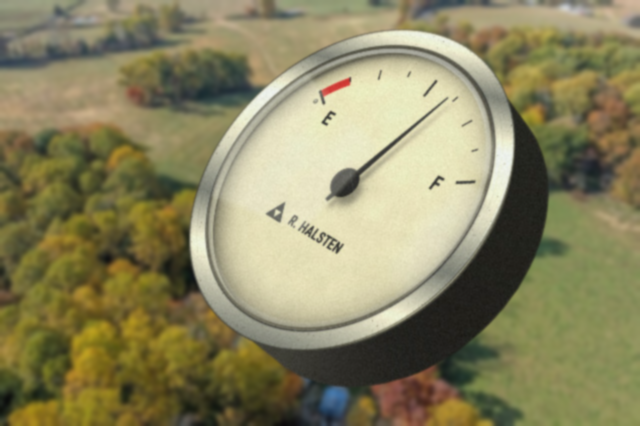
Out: 0.625
